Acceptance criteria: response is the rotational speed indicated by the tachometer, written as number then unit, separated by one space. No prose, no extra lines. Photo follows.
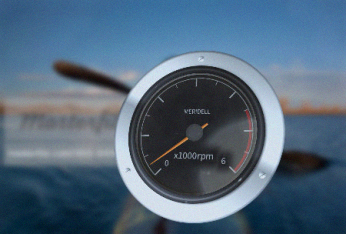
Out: 250 rpm
